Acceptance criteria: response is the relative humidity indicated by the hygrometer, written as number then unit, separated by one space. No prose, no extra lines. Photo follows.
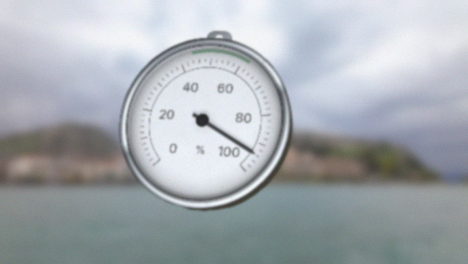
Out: 94 %
